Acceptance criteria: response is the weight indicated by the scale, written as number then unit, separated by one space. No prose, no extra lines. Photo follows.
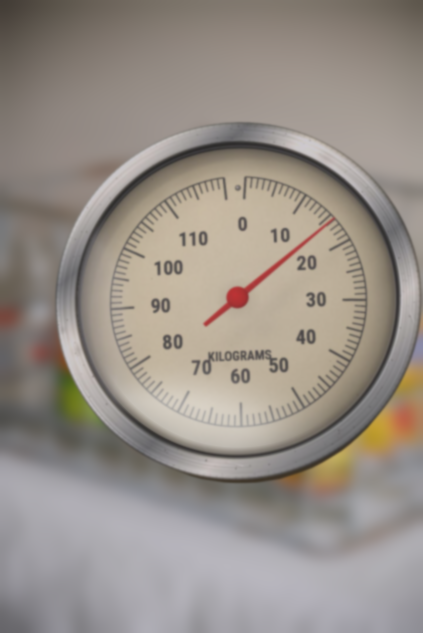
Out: 16 kg
